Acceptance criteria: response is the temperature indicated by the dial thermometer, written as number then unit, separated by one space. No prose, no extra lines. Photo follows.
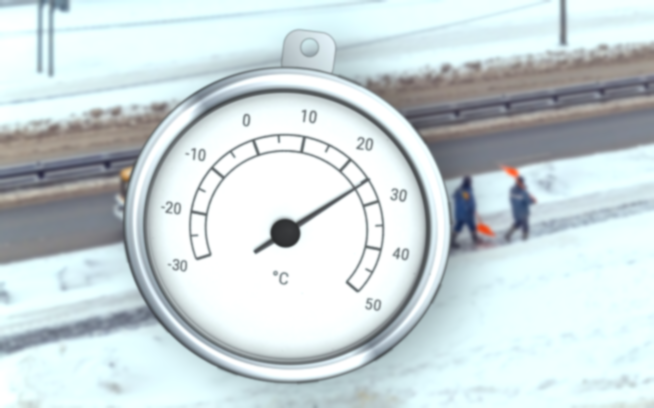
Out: 25 °C
